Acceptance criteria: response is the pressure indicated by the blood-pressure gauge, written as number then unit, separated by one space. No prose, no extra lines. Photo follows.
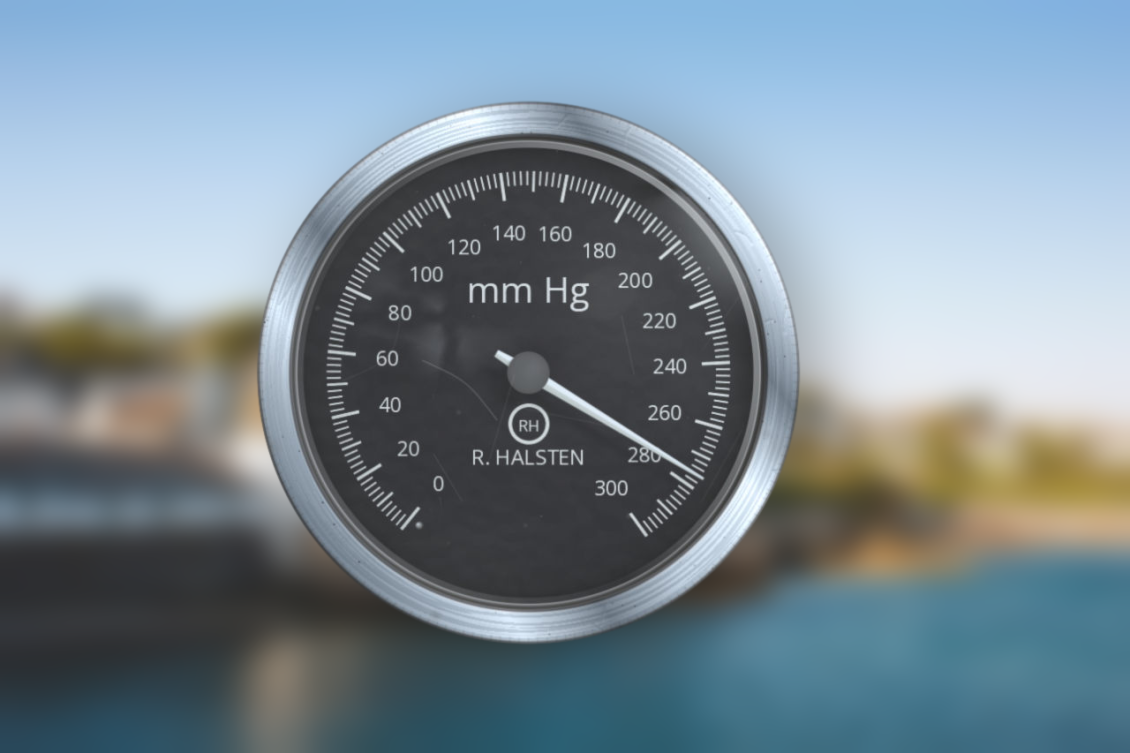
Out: 276 mmHg
